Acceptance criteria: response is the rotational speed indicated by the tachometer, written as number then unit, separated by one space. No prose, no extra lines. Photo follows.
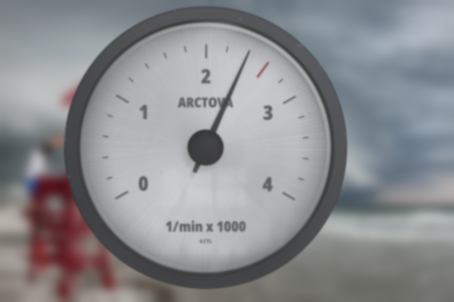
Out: 2400 rpm
